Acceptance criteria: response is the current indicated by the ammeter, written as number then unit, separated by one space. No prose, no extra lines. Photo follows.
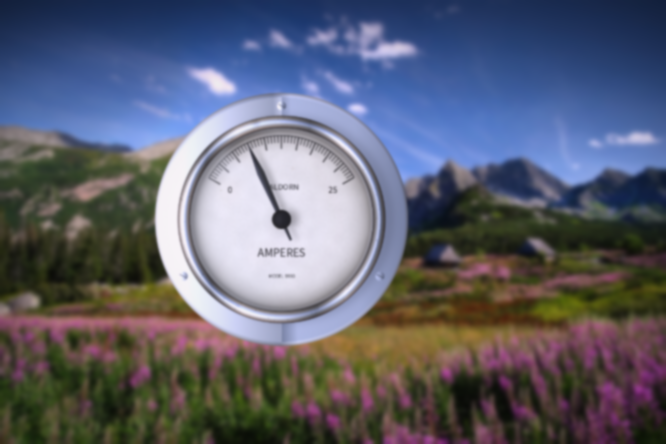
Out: 7.5 A
